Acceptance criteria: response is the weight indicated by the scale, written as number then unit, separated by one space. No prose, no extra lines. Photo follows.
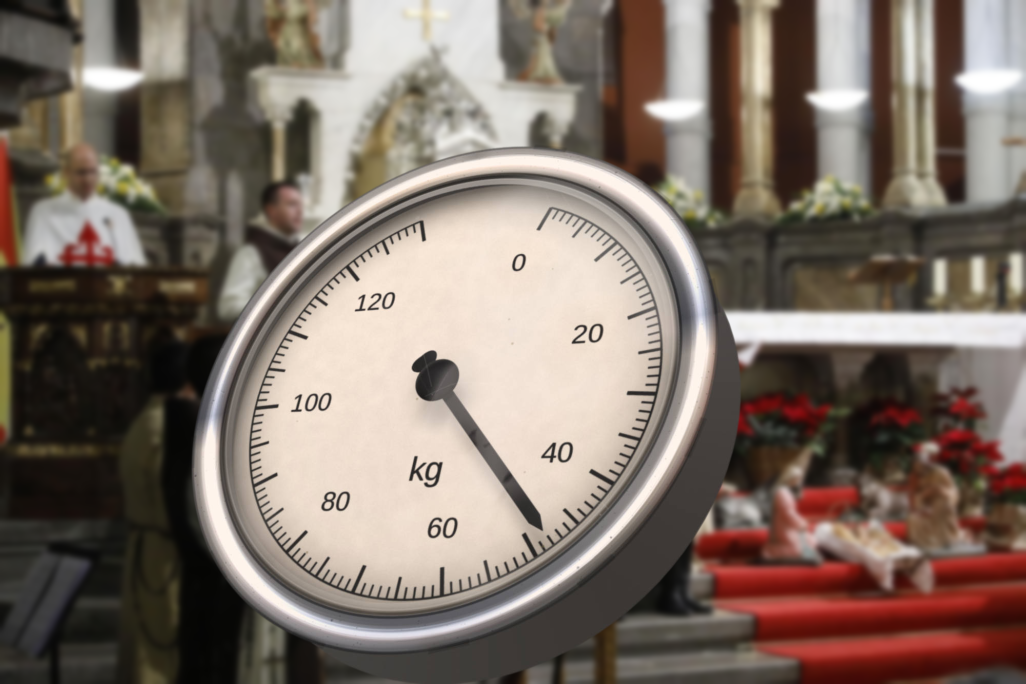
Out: 48 kg
